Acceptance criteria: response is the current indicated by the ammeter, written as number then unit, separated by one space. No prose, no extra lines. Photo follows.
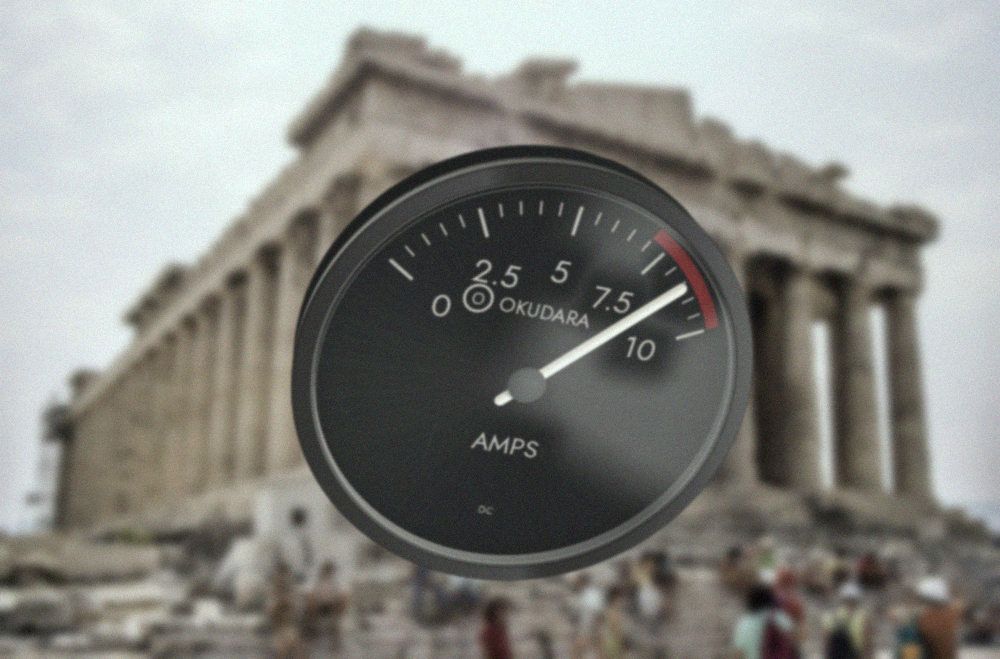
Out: 8.5 A
